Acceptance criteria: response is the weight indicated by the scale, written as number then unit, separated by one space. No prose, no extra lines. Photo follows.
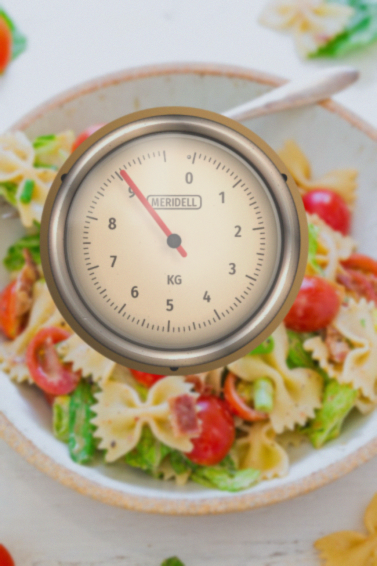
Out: 9.1 kg
